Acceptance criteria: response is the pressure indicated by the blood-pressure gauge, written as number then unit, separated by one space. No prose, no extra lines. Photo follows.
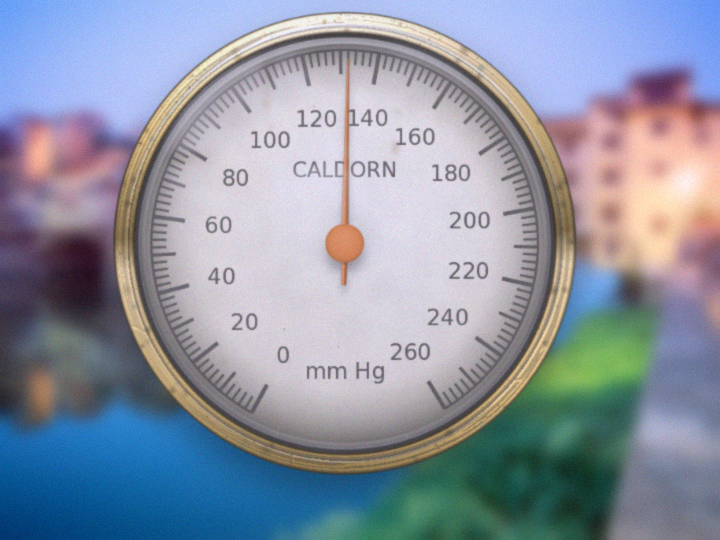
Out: 132 mmHg
